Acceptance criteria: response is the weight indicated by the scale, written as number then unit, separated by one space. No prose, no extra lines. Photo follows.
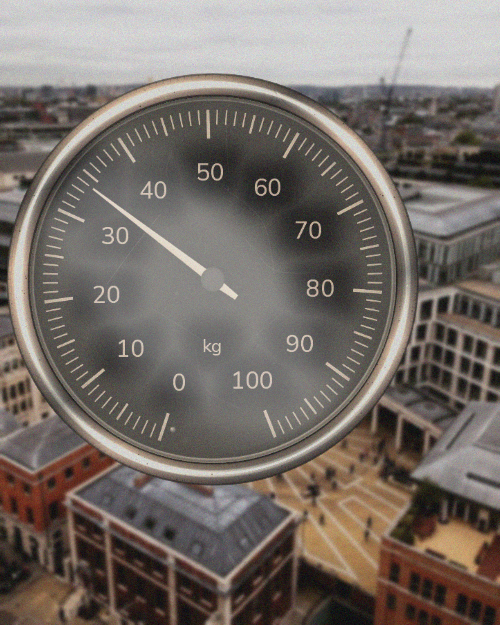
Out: 34 kg
